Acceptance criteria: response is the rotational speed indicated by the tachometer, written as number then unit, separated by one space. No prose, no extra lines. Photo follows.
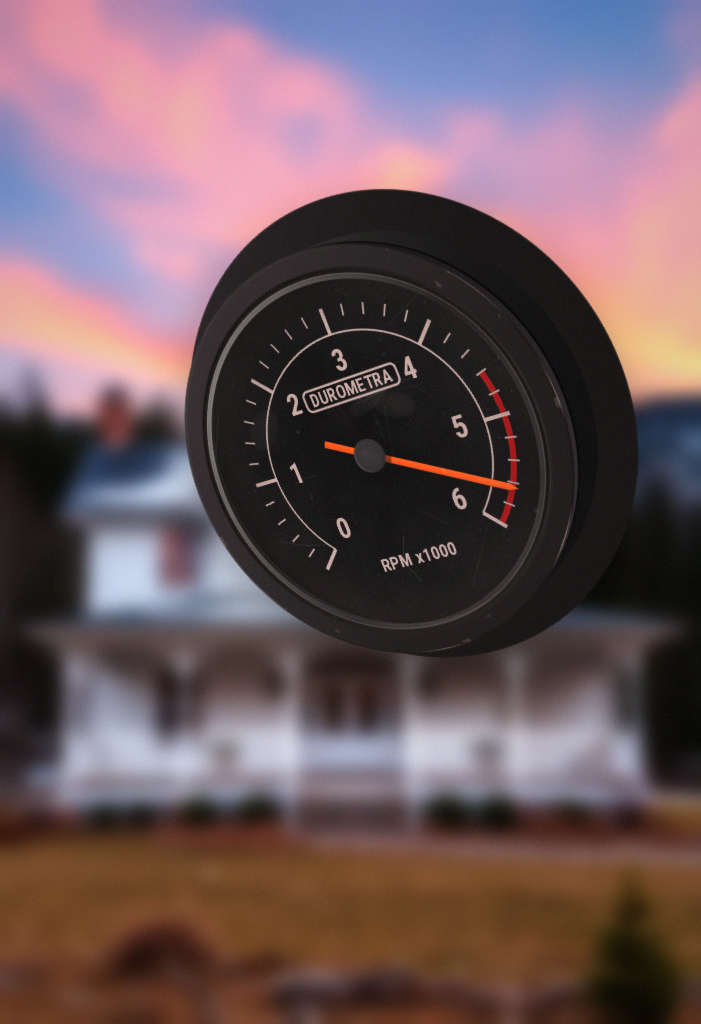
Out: 5600 rpm
